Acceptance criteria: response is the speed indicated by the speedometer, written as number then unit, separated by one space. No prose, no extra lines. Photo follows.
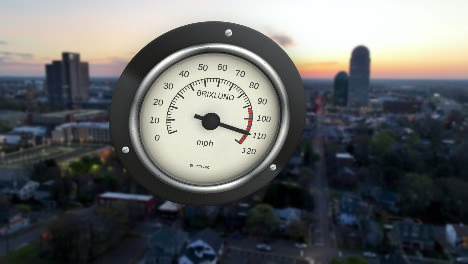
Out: 110 mph
